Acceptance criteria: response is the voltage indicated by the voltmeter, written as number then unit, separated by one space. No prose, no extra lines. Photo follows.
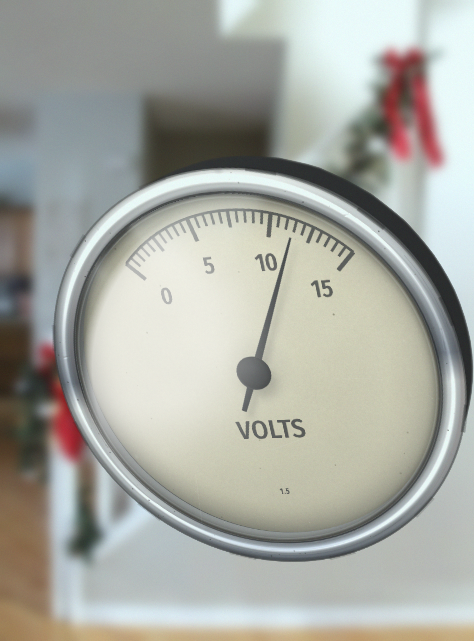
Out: 11.5 V
